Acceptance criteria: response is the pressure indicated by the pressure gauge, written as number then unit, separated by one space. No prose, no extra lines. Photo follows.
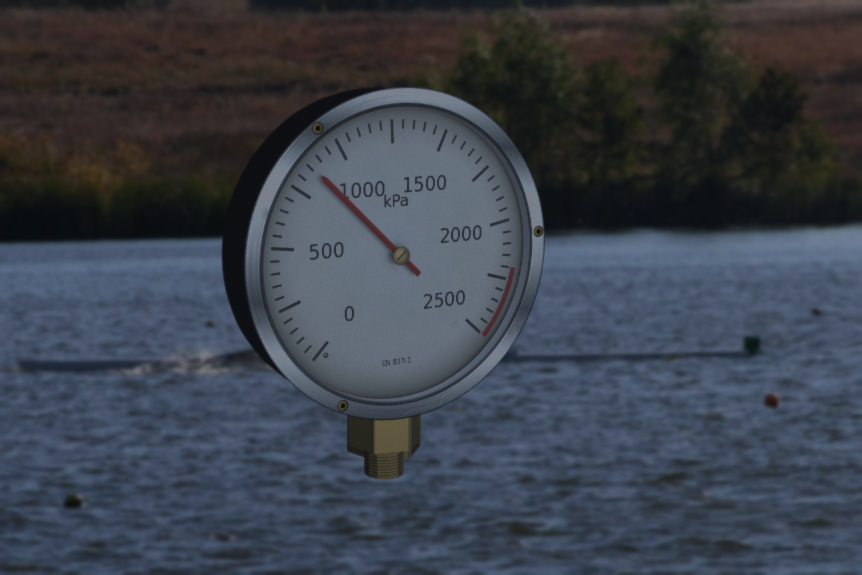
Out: 850 kPa
